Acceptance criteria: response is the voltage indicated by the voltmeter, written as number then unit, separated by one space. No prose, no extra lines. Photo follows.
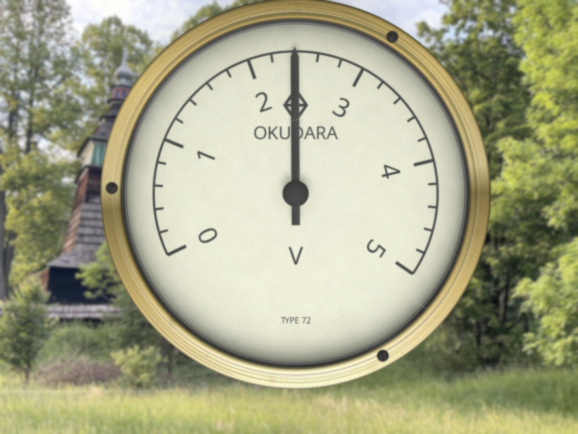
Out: 2.4 V
